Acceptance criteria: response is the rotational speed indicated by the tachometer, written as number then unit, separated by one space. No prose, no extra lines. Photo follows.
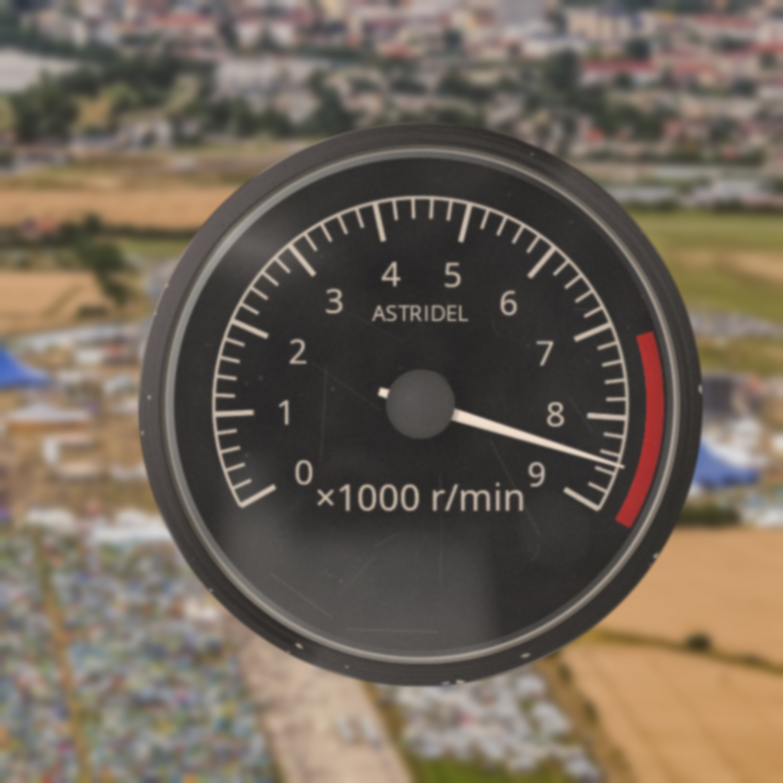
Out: 8500 rpm
